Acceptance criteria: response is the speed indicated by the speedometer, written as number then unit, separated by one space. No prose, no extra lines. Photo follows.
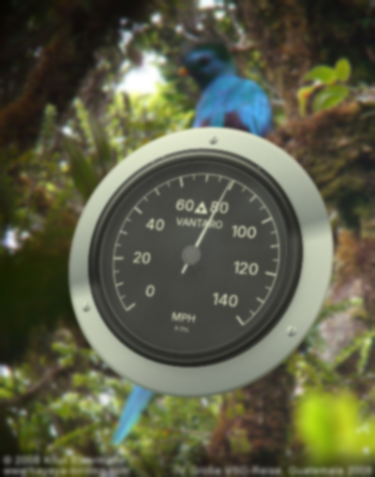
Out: 80 mph
